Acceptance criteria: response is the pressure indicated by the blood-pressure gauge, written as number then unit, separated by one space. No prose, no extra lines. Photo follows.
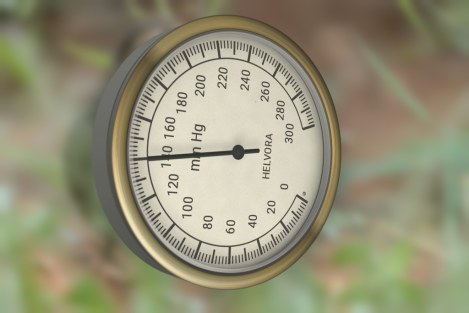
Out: 140 mmHg
